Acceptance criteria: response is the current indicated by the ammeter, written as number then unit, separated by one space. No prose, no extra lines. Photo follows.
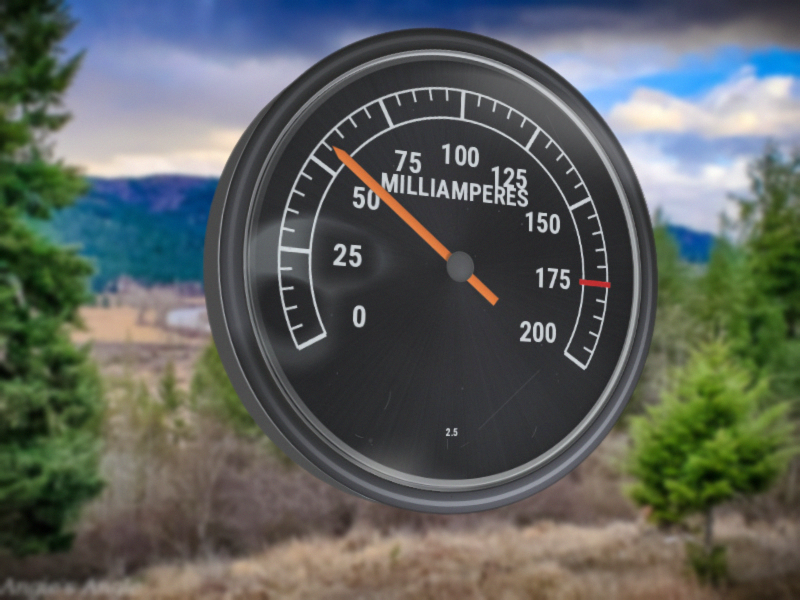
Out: 55 mA
